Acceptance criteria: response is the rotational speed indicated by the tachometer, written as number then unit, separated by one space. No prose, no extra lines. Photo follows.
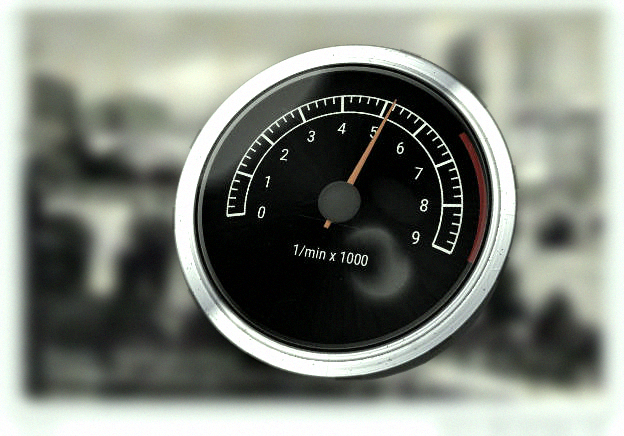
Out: 5200 rpm
